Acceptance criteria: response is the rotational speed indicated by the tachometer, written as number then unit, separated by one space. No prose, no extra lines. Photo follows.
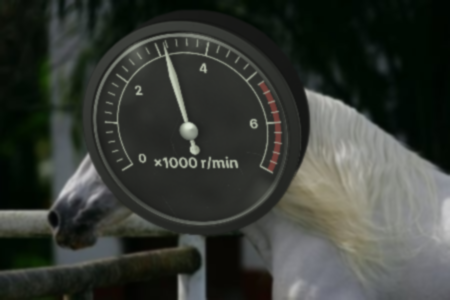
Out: 3200 rpm
